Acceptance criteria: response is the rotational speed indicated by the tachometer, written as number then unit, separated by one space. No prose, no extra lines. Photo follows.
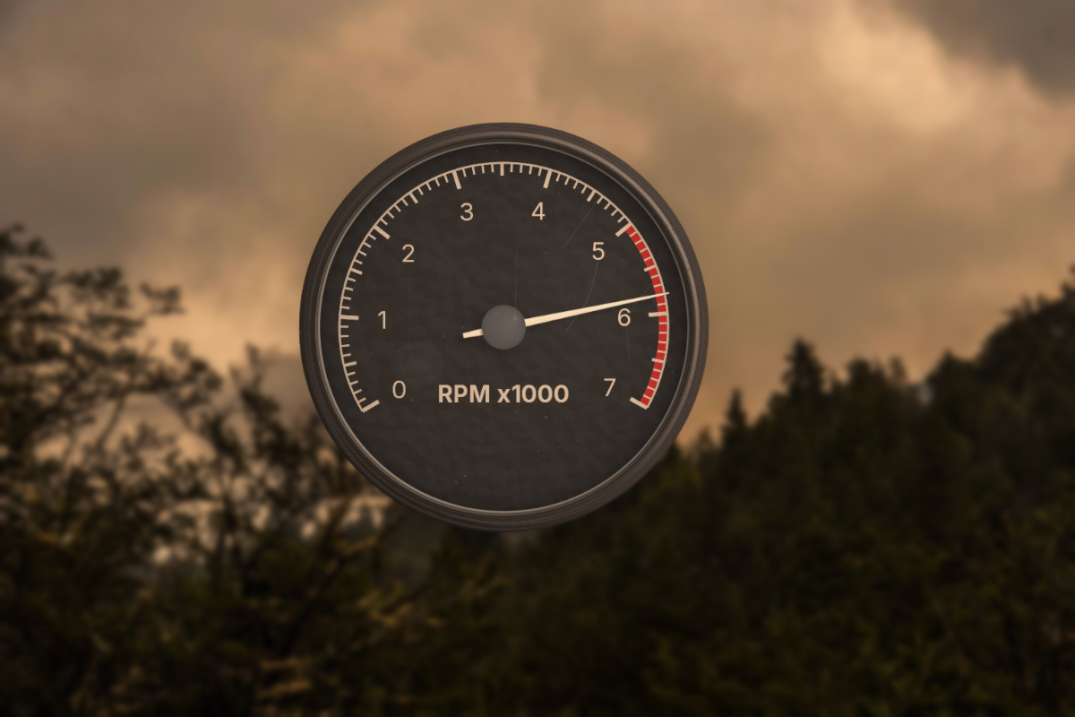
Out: 5800 rpm
